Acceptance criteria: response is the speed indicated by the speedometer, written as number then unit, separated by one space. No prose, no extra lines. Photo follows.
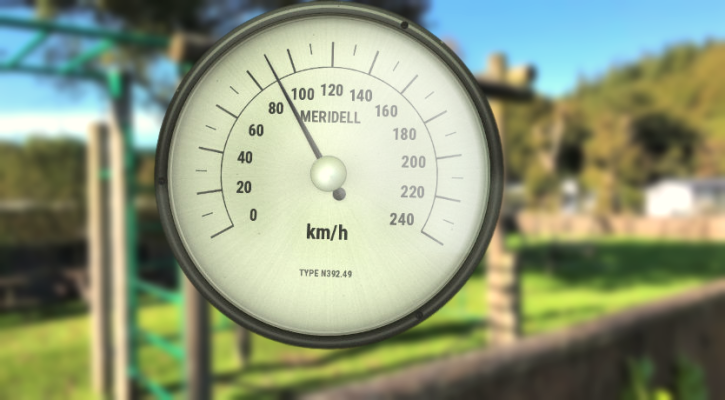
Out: 90 km/h
